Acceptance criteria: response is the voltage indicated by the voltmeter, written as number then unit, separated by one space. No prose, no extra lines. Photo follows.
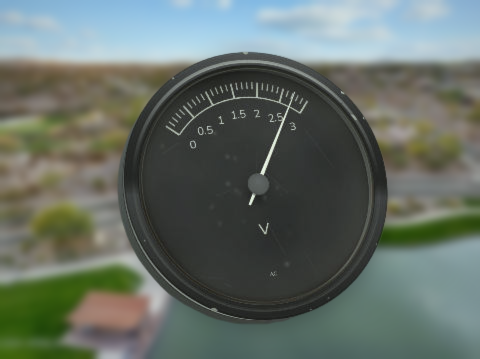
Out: 2.7 V
